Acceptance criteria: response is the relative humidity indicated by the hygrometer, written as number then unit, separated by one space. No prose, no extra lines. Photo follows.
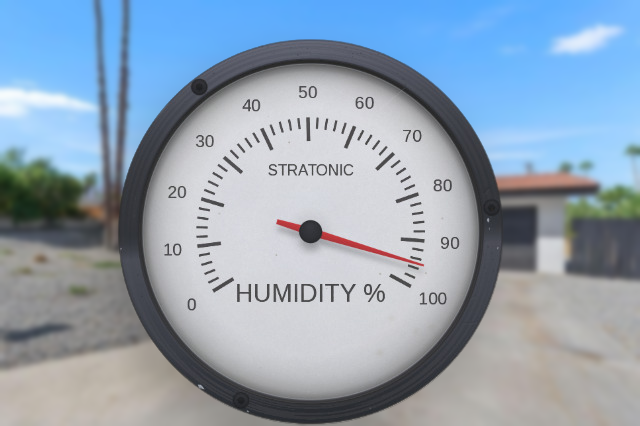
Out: 95 %
